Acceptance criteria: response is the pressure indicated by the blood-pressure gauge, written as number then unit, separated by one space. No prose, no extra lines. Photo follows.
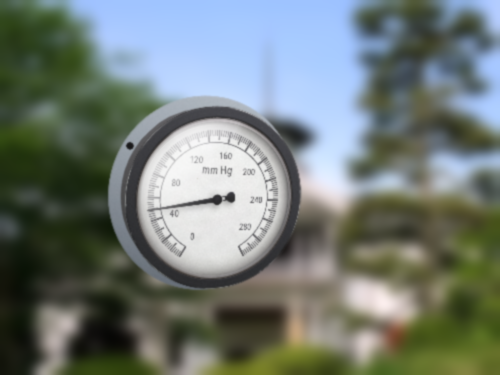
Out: 50 mmHg
